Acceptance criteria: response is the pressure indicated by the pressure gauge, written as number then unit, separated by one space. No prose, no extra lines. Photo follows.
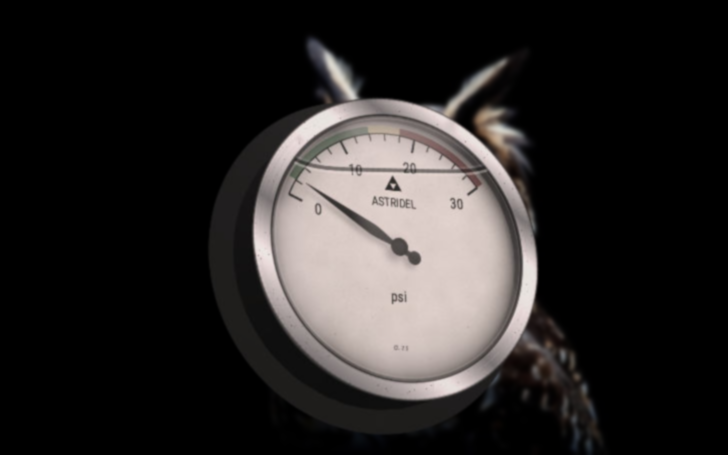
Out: 2 psi
